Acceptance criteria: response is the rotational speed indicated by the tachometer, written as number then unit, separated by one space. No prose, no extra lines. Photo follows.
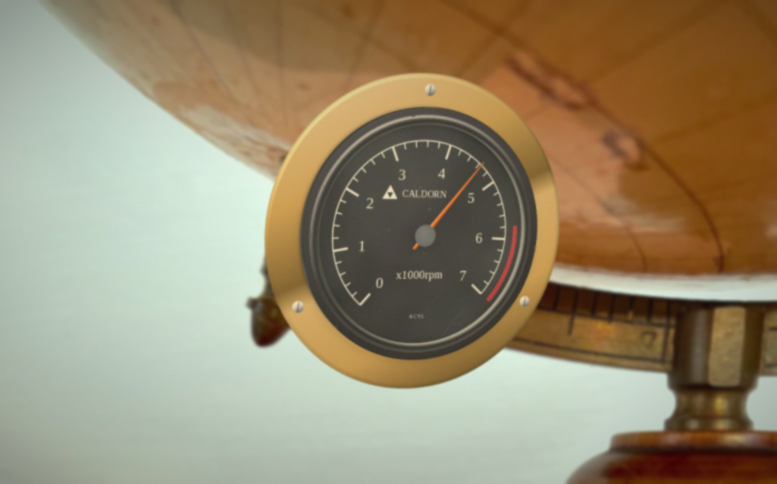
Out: 4600 rpm
